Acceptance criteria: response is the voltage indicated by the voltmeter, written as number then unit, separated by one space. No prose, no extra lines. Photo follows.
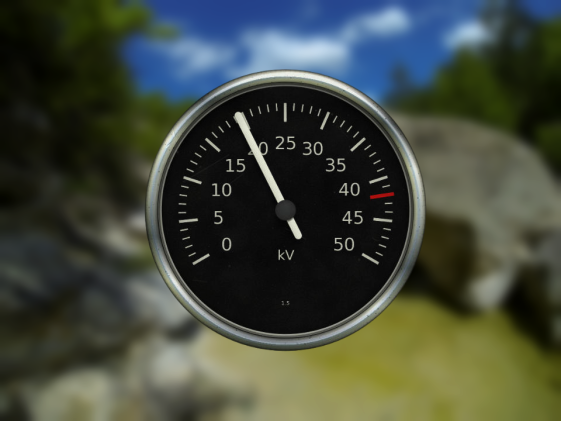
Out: 19.5 kV
